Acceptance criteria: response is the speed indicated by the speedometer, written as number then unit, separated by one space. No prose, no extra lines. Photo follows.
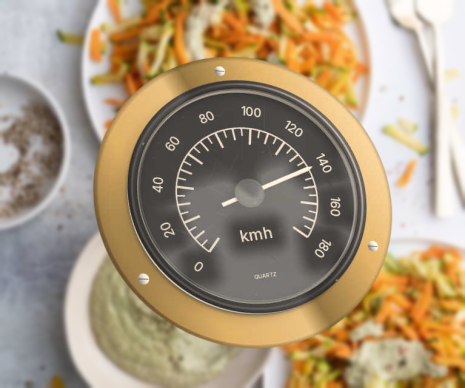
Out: 140 km/h
